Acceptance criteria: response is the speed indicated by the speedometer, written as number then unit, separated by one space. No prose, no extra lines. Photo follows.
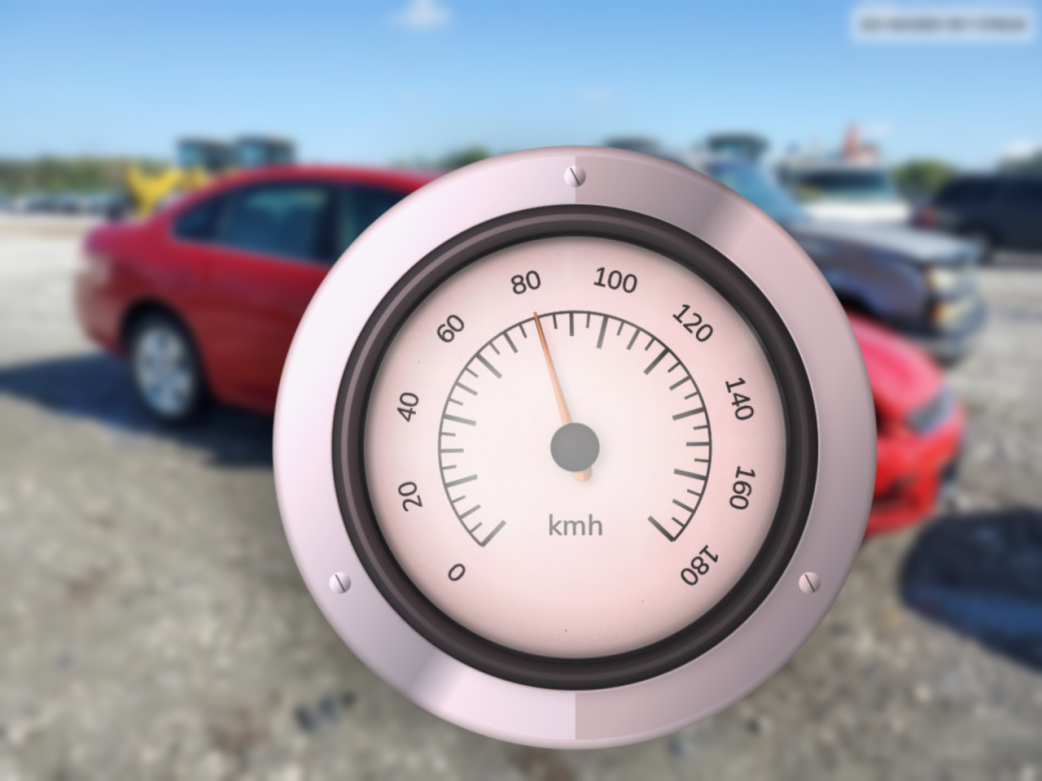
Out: 80 km/h
